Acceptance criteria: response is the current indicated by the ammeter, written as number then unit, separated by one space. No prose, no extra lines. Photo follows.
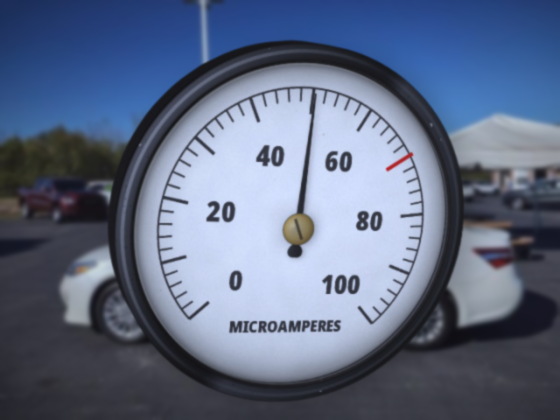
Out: 50 µA
